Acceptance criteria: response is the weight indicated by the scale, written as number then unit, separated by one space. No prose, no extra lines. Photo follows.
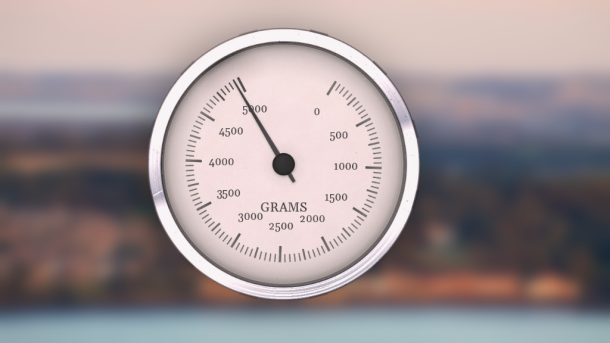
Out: 4950 g
